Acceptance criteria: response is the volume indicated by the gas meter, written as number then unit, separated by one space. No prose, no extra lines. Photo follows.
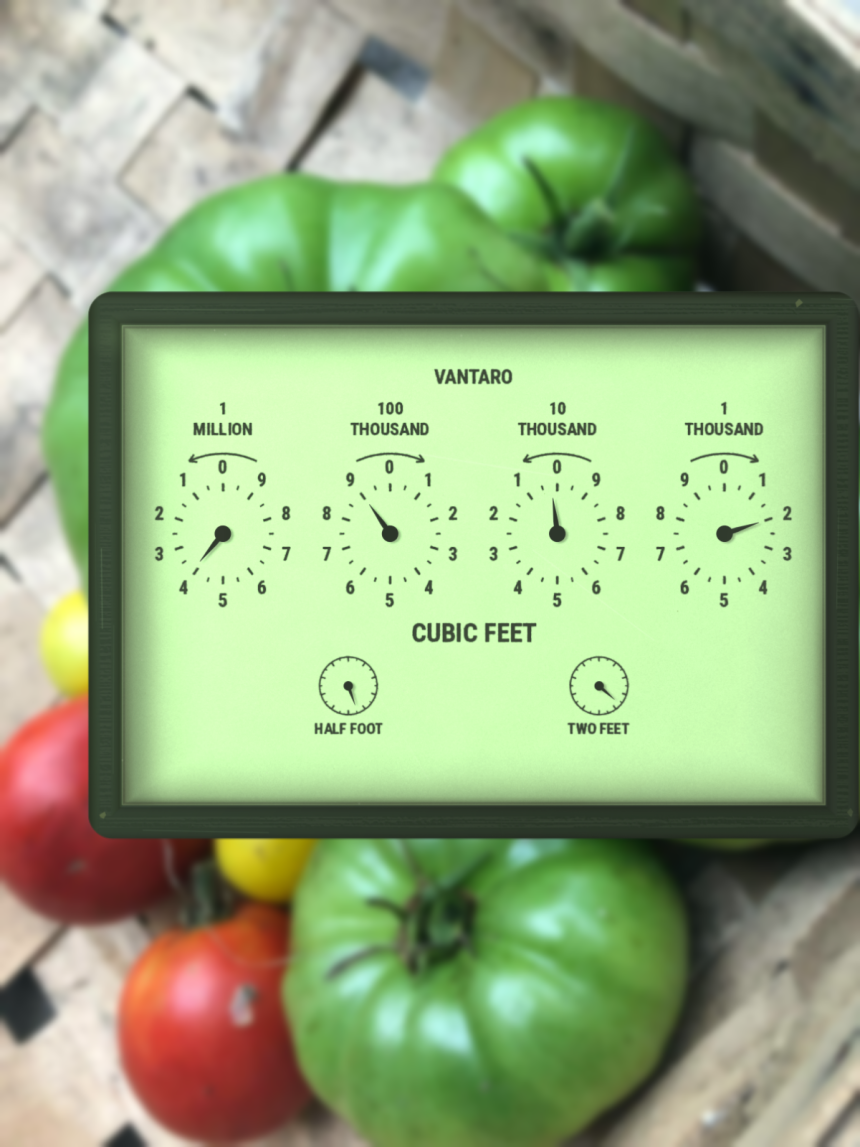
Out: 390200 ft³
